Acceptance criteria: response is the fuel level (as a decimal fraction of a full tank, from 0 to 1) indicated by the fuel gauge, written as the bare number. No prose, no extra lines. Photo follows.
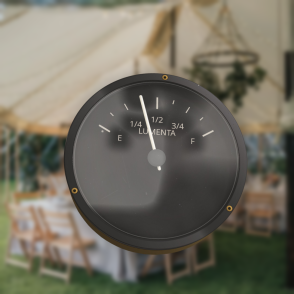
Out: 0.375
